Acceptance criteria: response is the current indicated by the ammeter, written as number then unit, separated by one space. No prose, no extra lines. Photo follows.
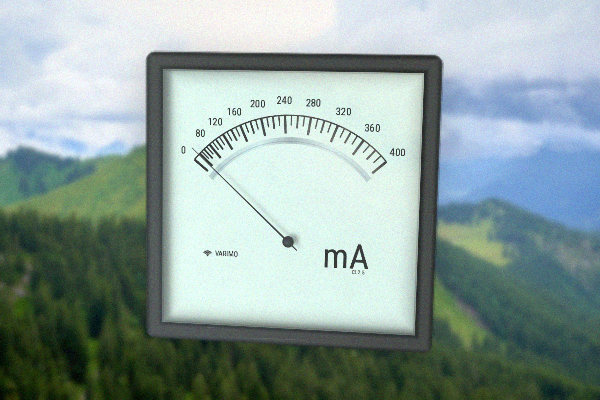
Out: 40 mA
